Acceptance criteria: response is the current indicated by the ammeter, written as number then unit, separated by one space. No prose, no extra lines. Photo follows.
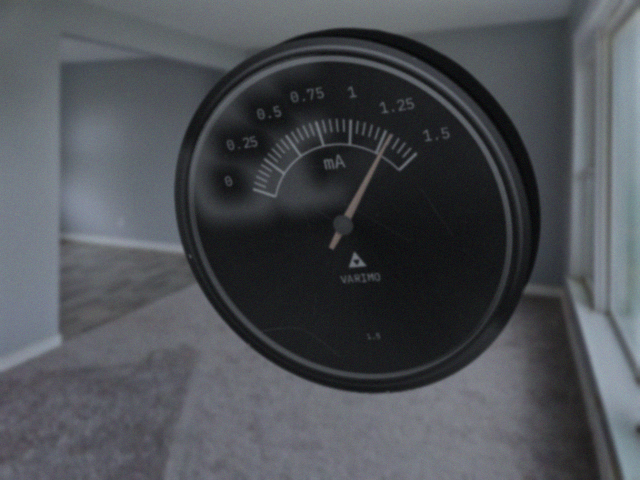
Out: 1.3 mA
